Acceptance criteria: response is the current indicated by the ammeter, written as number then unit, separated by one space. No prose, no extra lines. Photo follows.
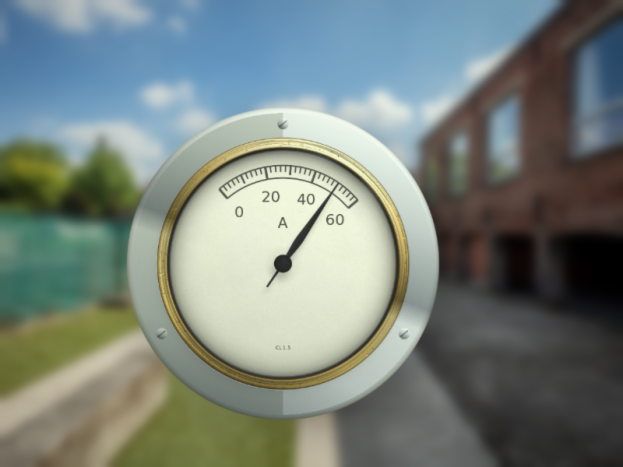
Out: 50 A
